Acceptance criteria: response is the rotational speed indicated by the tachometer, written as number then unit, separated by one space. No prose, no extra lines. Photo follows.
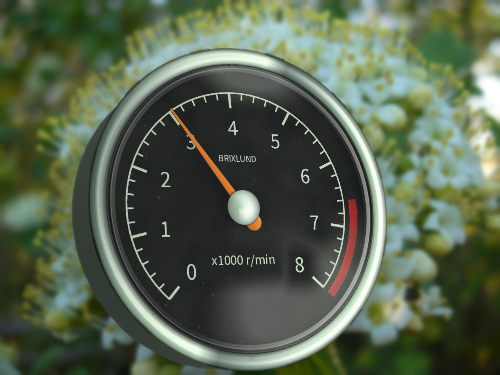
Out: 3000 rpm
